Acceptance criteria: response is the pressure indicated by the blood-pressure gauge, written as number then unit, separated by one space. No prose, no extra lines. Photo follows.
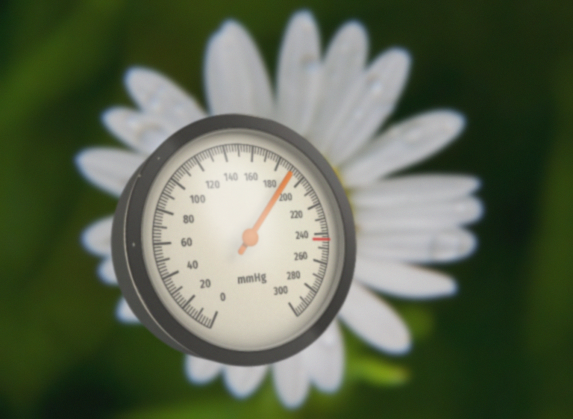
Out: 190 mmHg
